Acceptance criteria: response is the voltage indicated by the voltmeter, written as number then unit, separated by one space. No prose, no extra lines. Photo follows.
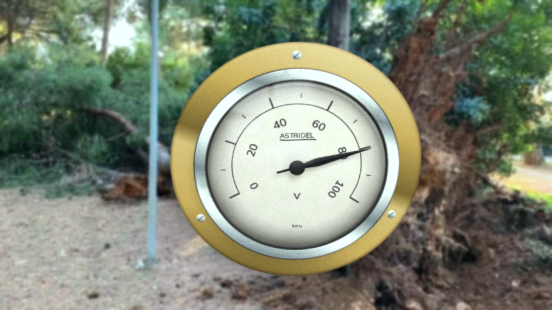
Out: 80 V
